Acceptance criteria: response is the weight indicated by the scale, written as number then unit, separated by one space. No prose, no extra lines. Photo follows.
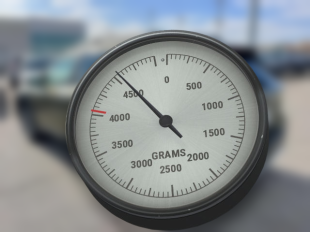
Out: 4550 g
